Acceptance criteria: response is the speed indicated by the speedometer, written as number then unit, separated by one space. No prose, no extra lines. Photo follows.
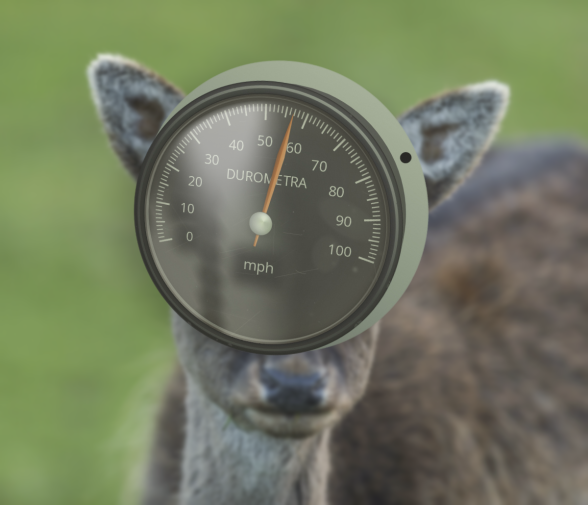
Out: 57 mph
